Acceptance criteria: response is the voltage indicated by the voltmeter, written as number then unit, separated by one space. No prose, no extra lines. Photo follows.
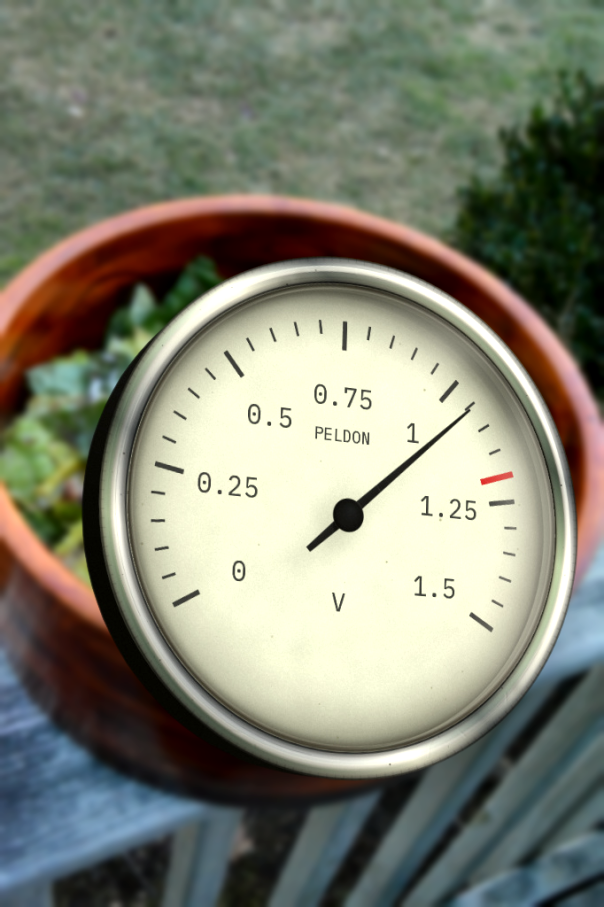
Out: 1.05 V
